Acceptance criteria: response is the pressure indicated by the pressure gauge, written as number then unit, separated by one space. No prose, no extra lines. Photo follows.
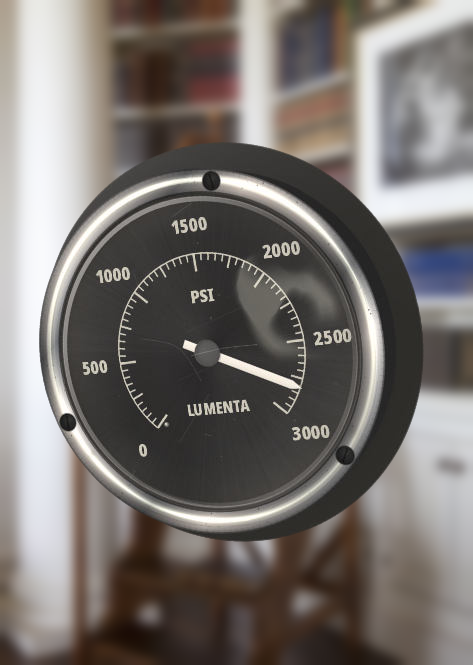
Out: 2800 psi
